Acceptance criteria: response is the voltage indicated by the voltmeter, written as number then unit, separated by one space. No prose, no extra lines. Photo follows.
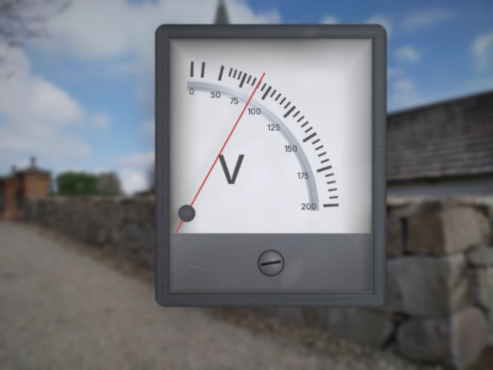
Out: 90 V
